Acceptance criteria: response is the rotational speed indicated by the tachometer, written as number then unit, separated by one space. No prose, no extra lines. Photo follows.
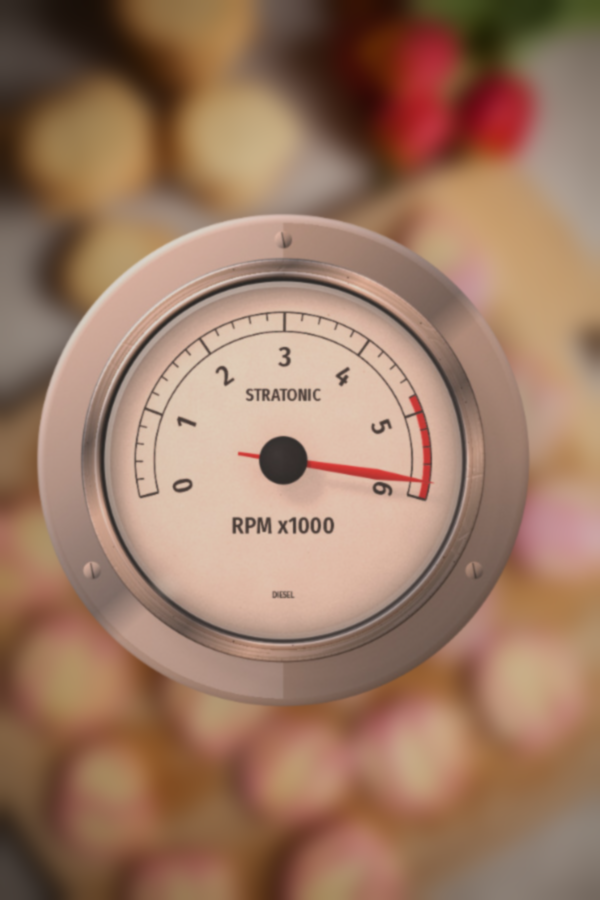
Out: 5800 rpm
